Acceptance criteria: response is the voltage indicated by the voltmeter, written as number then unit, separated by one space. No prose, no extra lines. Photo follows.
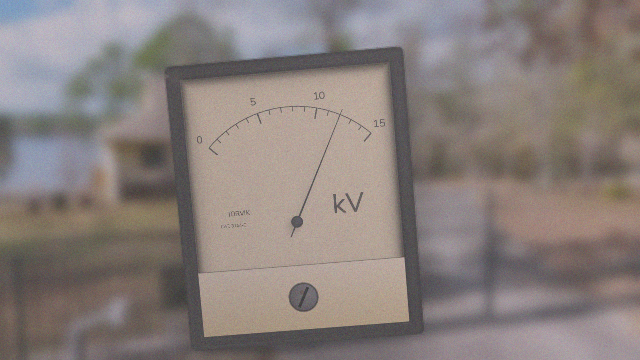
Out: 12 kV
